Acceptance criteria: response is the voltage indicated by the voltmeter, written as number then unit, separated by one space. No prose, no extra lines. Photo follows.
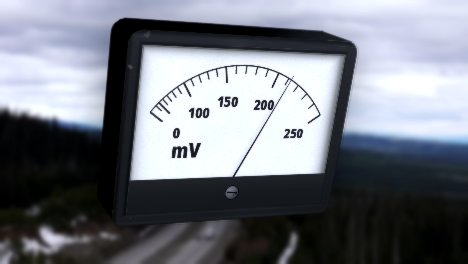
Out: 210 mV
